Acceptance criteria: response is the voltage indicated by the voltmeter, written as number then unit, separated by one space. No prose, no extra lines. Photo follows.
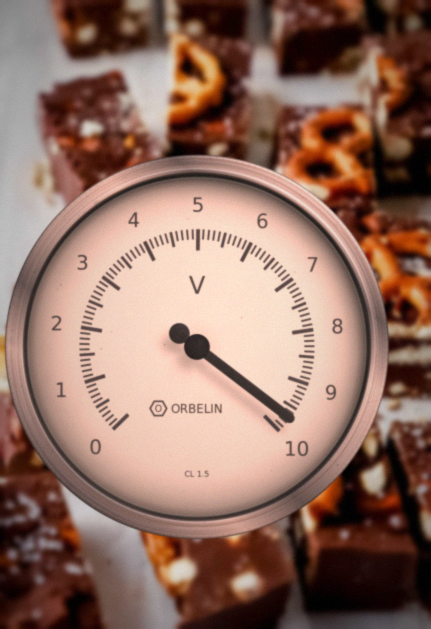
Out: 9.7 V
